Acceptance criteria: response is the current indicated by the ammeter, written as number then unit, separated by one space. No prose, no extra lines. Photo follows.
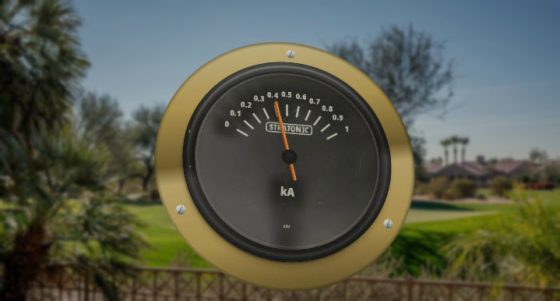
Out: 0.4 kA
